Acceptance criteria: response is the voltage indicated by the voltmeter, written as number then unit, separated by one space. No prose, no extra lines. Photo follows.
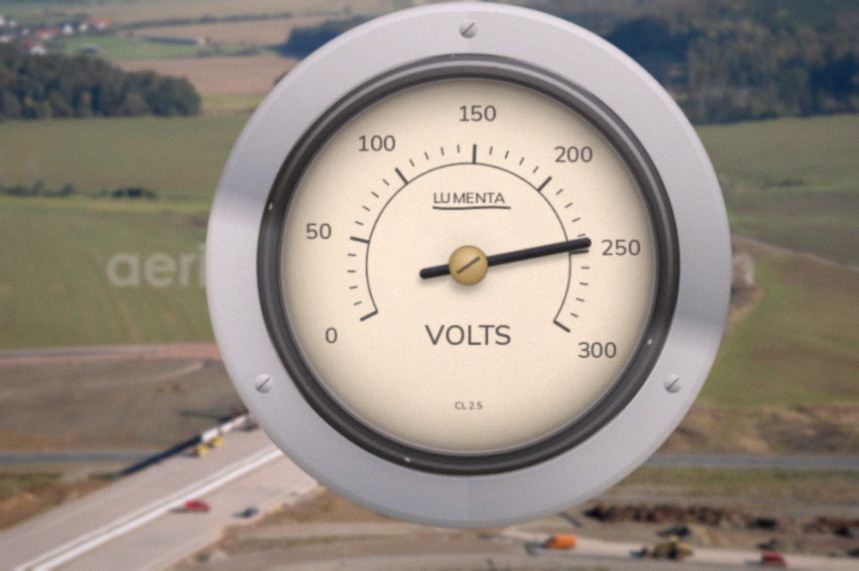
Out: 245 V
